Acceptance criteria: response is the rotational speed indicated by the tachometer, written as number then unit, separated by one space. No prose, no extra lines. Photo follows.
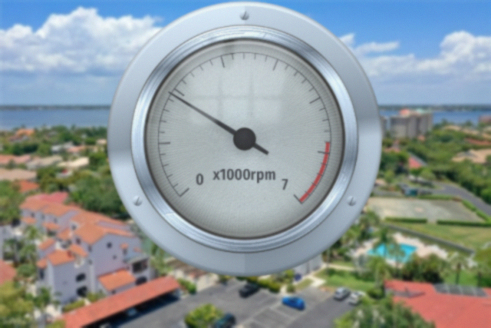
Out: 1900 rpm
